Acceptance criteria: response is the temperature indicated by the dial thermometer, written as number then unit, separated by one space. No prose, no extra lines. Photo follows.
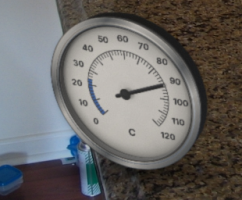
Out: 90 °C
